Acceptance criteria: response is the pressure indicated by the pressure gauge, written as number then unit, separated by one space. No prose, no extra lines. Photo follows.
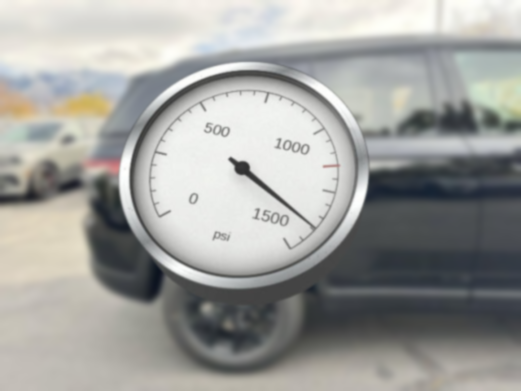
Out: 1400 psi
